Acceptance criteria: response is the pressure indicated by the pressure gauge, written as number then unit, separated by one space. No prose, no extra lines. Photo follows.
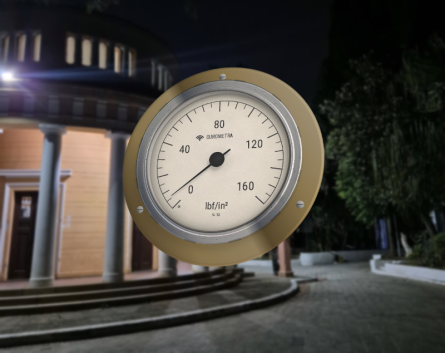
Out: 5 psi
